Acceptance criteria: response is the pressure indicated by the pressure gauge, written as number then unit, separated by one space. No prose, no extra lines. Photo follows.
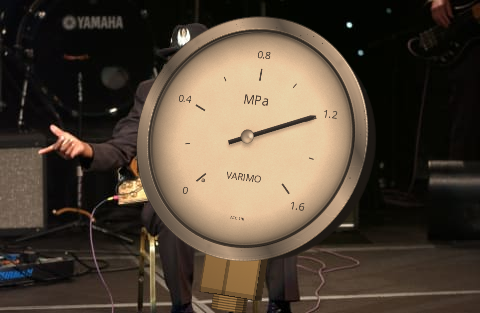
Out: 1.2 MPa
